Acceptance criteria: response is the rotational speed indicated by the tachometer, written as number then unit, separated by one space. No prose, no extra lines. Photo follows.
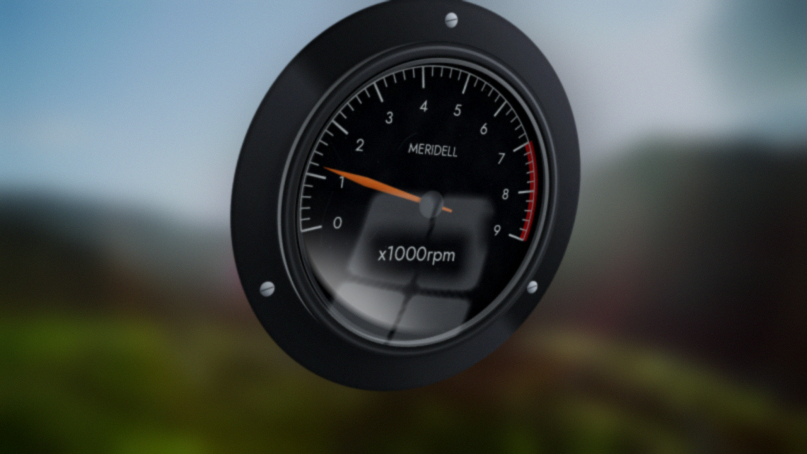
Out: 1200 rpm
